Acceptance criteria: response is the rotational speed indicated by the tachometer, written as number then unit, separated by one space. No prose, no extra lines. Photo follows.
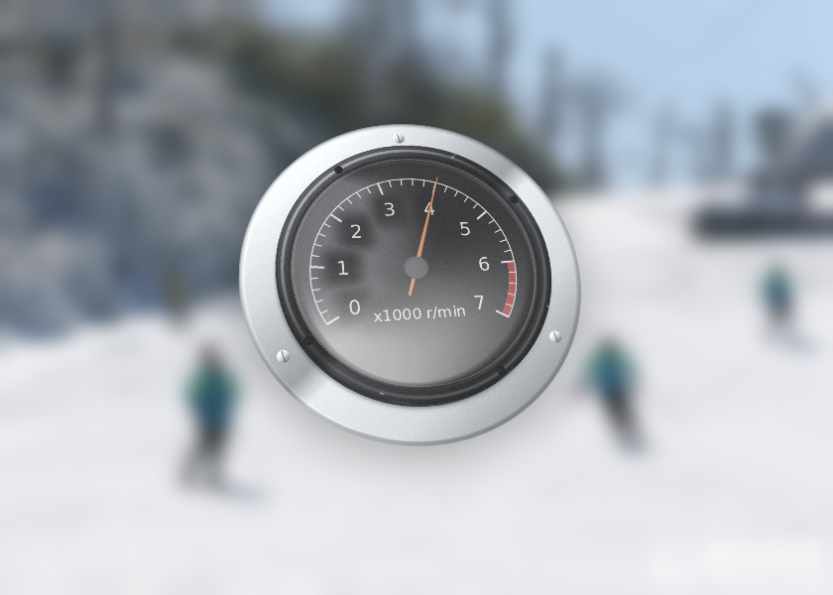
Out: 4000 rpm
